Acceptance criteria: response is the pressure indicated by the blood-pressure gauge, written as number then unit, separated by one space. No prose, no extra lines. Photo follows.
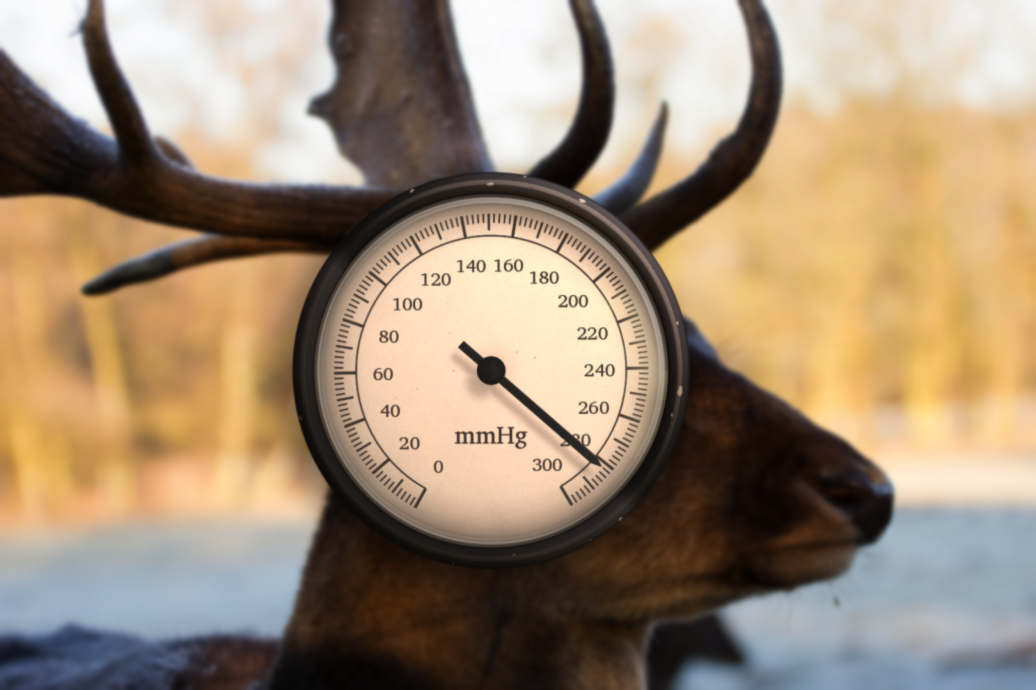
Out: 282 mmHg
